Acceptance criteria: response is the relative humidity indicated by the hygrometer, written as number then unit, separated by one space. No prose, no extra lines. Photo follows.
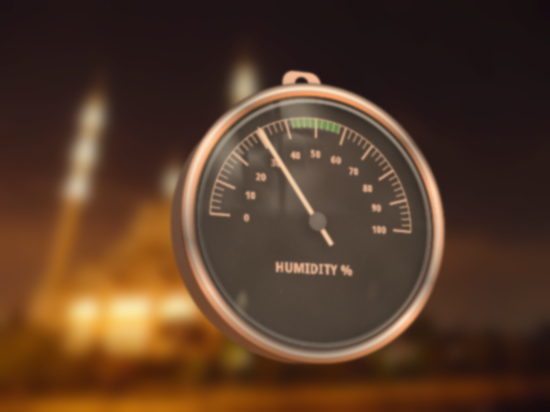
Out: 30 %
